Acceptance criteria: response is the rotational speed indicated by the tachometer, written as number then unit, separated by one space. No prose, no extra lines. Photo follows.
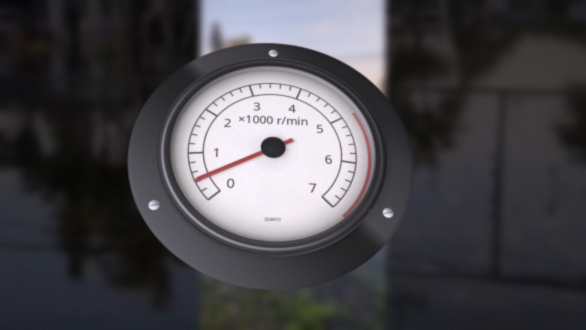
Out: 400 rpm
